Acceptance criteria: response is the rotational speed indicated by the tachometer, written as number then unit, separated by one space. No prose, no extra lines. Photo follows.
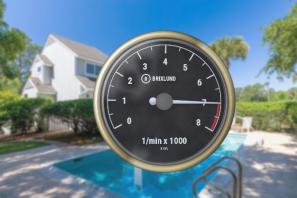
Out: 7000 rpm
